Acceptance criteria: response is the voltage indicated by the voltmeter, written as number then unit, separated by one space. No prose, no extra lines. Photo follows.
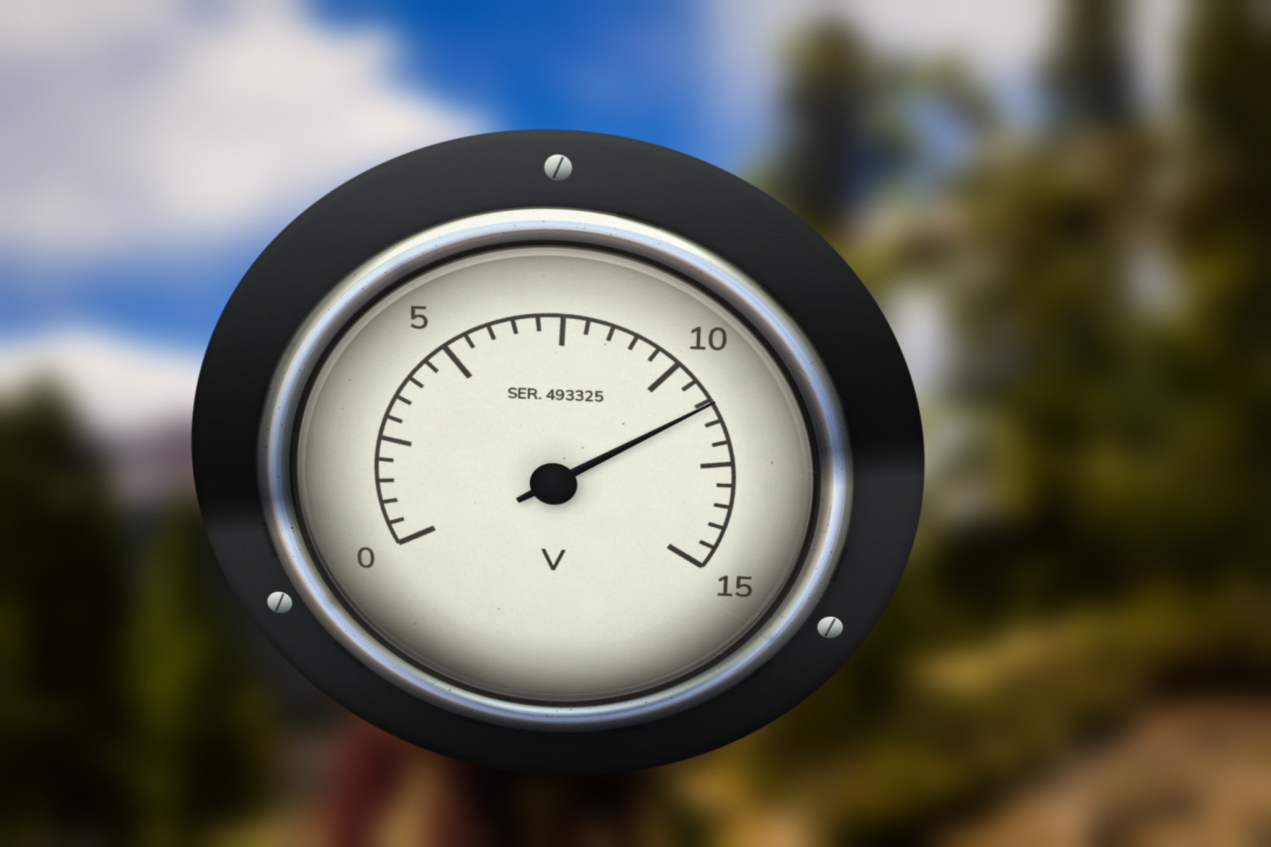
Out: 11 V
